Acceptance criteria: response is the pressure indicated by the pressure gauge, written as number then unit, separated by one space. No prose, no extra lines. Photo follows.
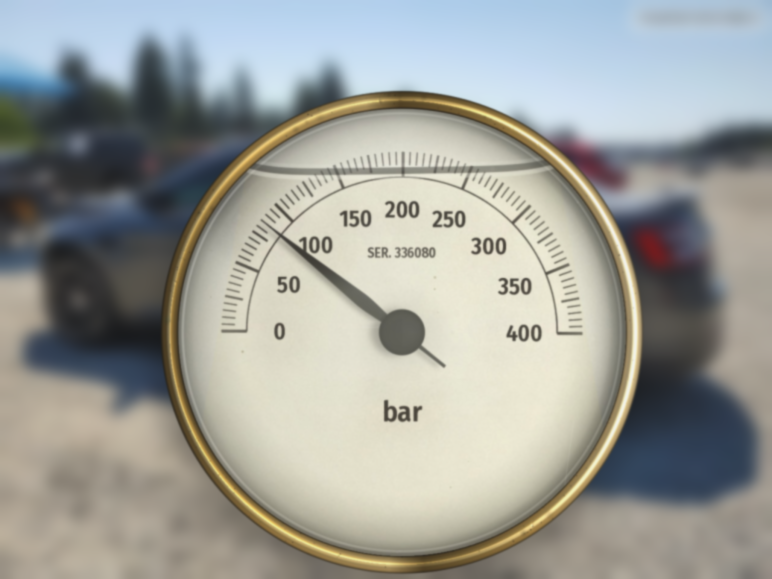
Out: 85 bar
